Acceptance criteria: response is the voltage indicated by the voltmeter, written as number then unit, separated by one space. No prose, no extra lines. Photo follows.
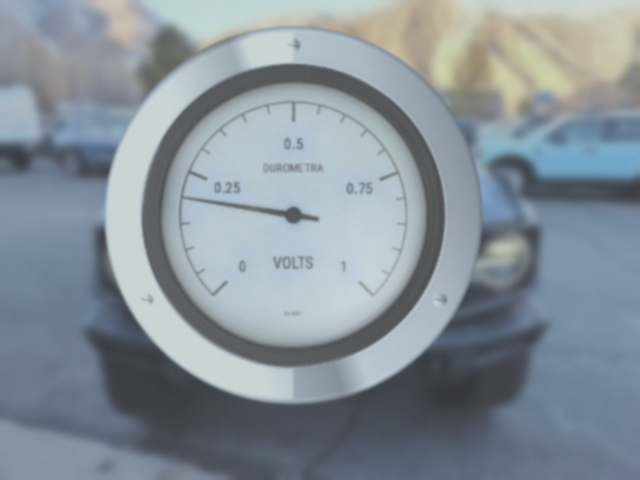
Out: 0.2 V
